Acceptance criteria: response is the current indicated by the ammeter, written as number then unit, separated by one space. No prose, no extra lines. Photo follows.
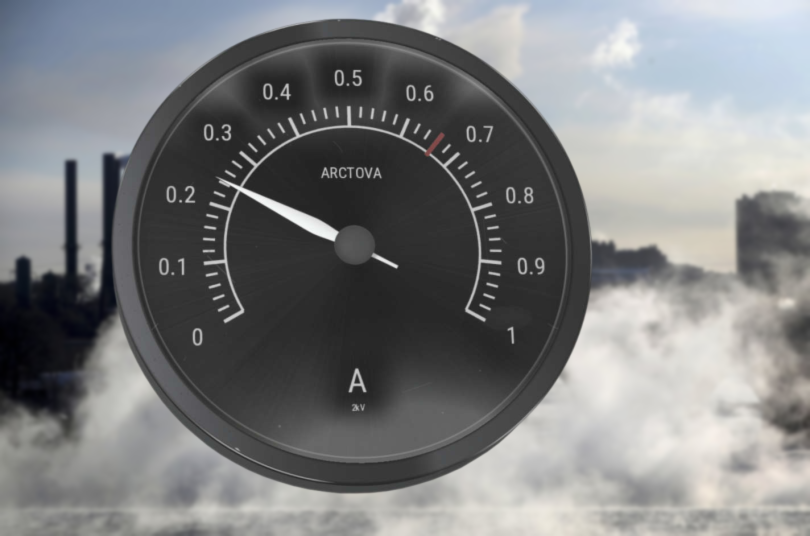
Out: 0.24 A
